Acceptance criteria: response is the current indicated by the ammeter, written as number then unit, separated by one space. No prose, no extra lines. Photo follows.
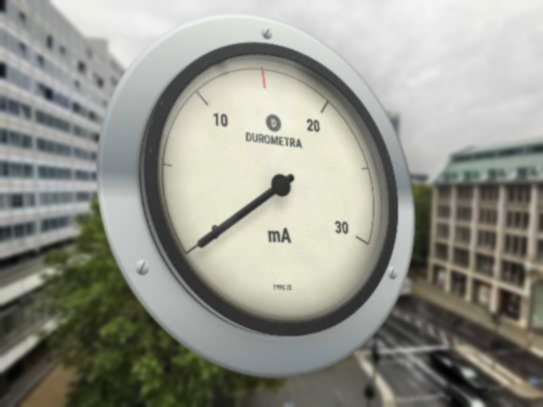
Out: 0 mA
